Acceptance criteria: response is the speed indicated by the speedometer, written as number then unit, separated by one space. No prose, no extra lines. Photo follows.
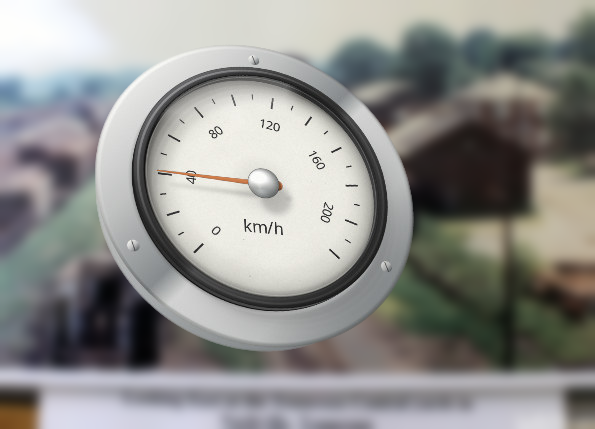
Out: 40 km/h
